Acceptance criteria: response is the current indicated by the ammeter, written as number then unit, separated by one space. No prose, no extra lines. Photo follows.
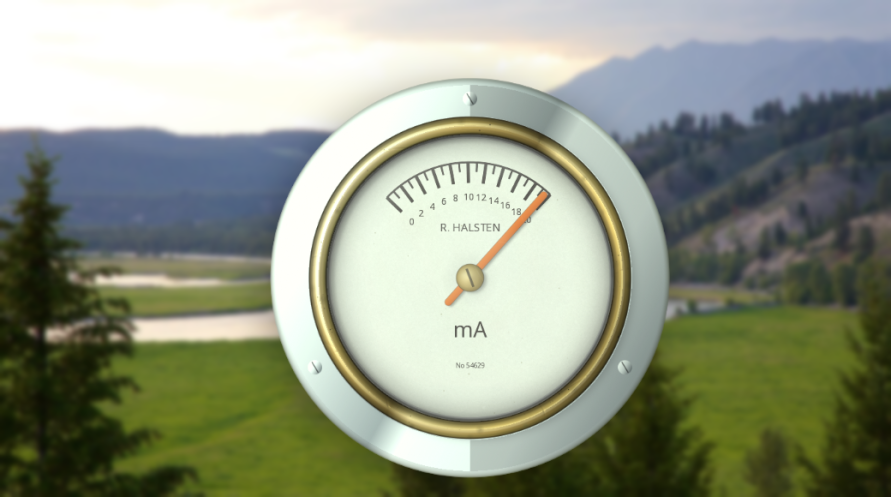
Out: 19.5 mA
